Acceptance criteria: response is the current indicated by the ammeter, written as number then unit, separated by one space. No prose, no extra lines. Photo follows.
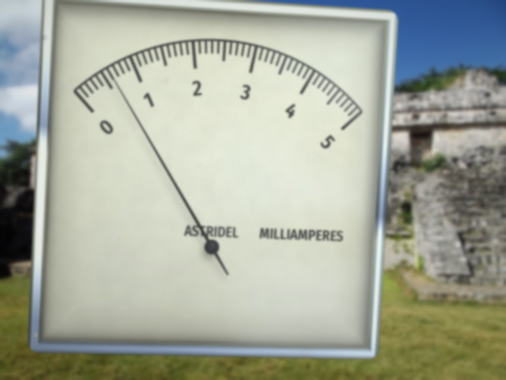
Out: 0.6 mA
